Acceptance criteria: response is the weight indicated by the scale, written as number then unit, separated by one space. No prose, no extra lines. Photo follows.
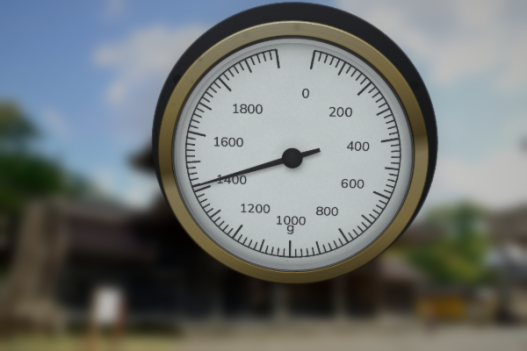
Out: 1420 g
